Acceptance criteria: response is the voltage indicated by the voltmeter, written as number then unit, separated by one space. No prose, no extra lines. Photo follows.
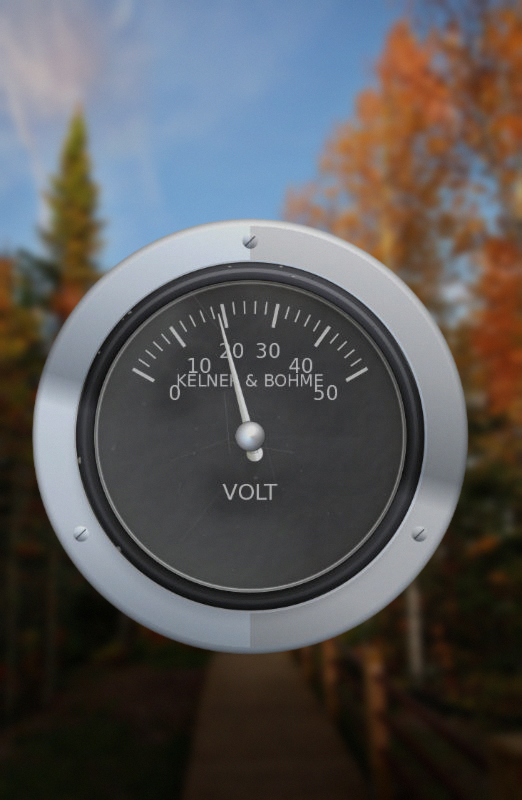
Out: 19 V
